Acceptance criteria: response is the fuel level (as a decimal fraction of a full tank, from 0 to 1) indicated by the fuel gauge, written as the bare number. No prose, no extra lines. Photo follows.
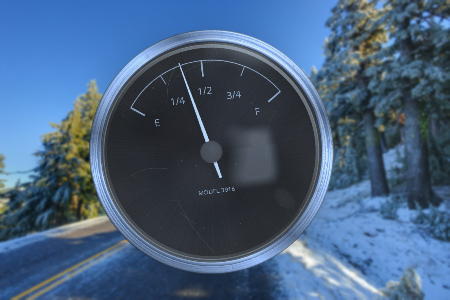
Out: 0.375
